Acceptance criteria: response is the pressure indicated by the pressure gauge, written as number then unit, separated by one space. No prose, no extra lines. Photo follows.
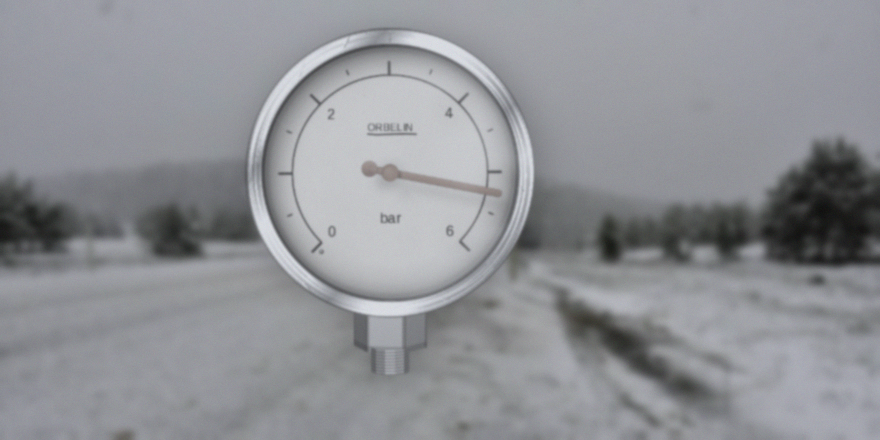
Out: 5.25 bar
